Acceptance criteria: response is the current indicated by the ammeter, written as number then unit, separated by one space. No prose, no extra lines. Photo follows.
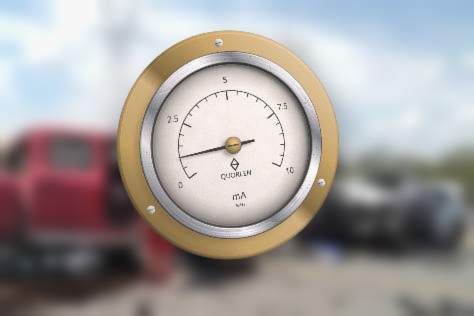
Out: 1 mA
